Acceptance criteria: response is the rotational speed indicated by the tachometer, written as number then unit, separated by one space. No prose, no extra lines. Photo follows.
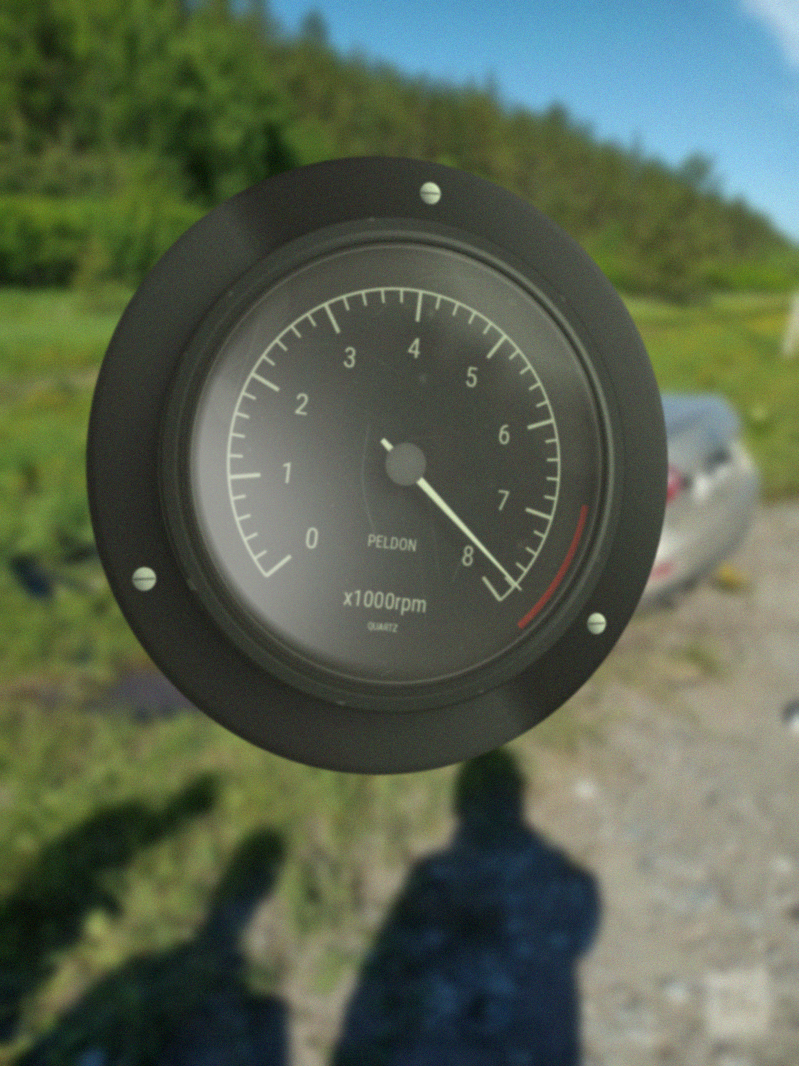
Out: 7800 rpm
